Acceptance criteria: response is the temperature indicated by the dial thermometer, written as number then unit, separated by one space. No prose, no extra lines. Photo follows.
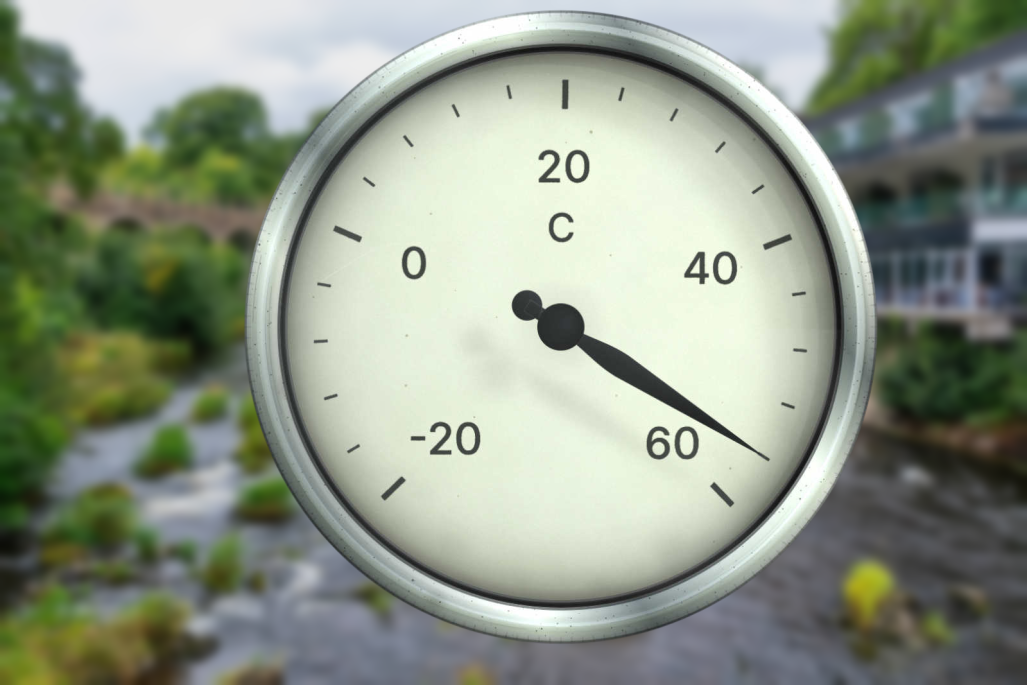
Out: 56 °C
